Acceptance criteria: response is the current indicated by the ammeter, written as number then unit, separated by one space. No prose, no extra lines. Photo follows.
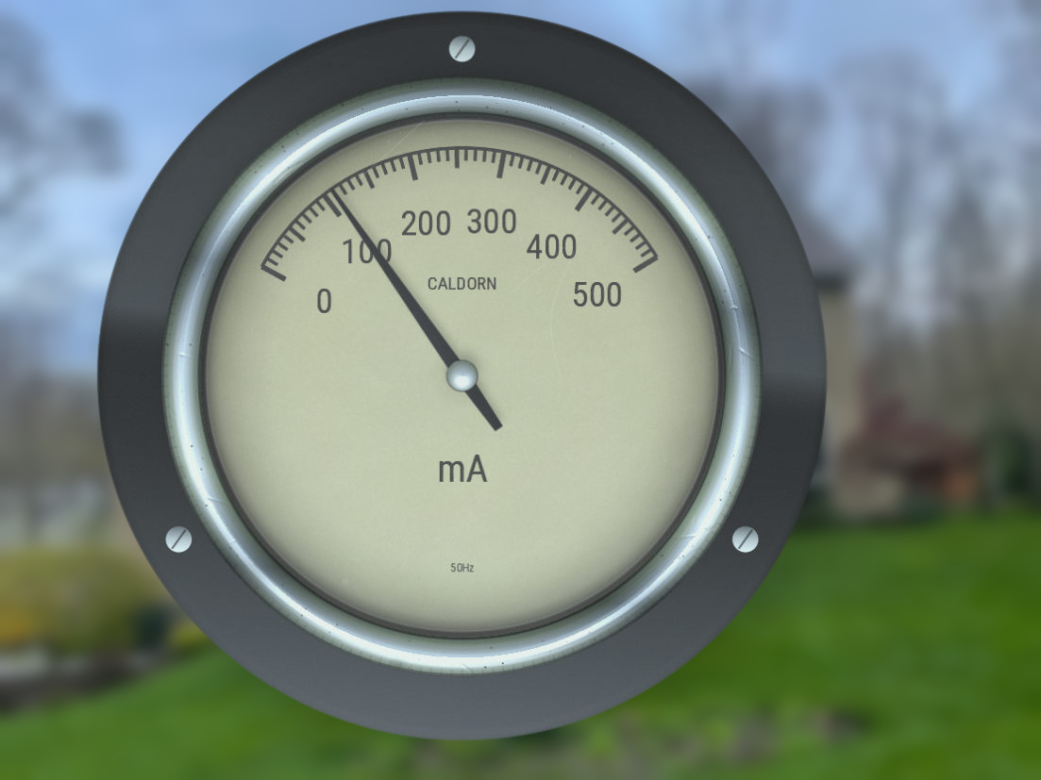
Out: 110 mA
